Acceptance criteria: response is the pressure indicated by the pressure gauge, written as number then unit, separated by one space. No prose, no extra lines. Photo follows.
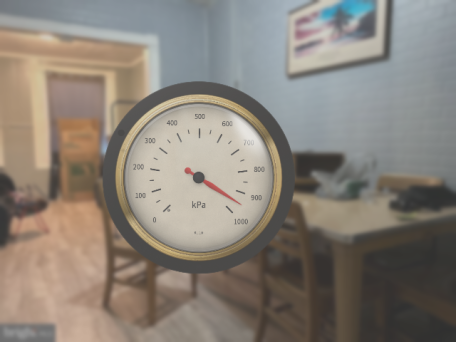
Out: 950 kPa
